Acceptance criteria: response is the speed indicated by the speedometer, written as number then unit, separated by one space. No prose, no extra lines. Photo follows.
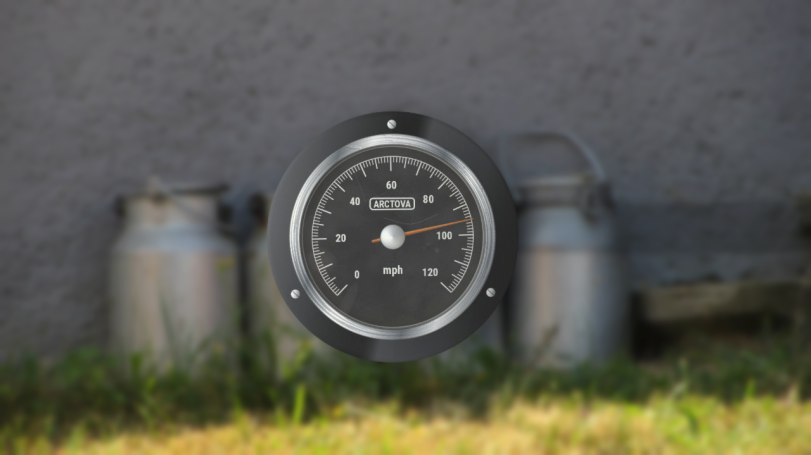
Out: 95 mph
